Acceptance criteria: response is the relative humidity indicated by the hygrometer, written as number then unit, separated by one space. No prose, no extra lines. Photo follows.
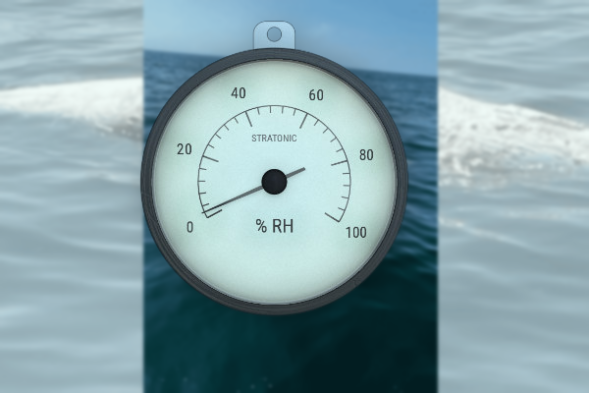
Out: 2 %
